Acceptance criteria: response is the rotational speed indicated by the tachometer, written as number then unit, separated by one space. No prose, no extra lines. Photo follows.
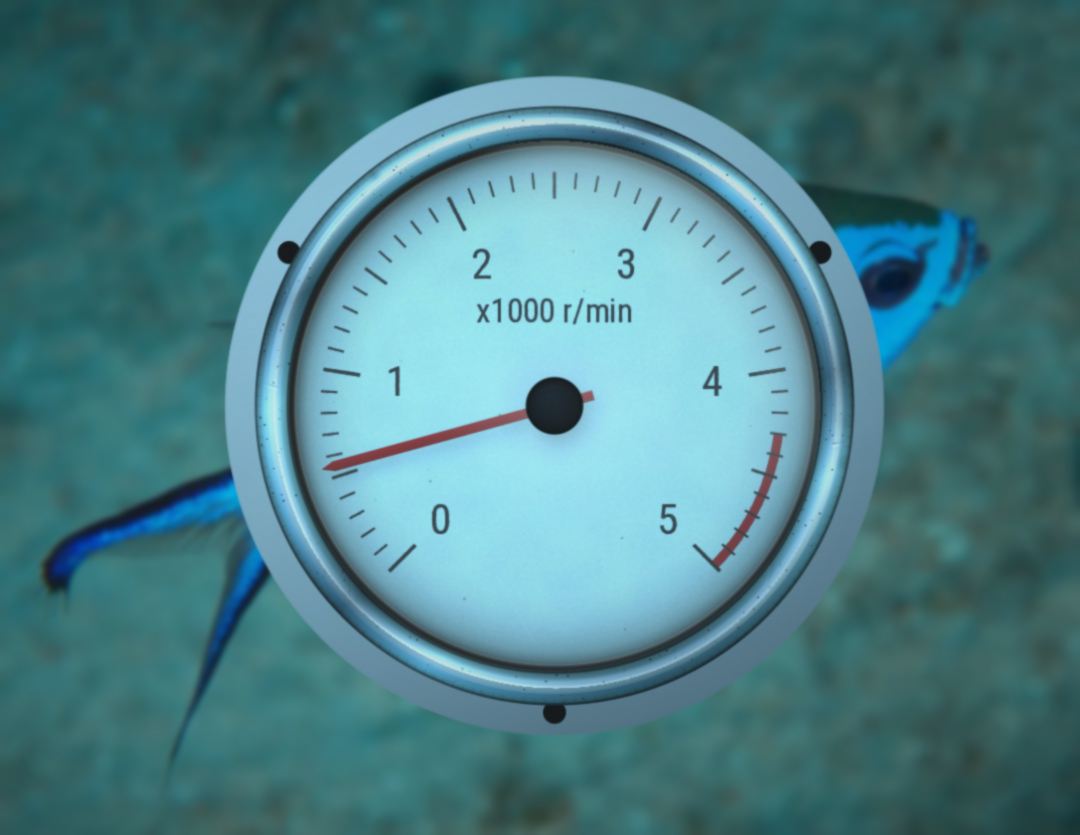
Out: 550 rpm
